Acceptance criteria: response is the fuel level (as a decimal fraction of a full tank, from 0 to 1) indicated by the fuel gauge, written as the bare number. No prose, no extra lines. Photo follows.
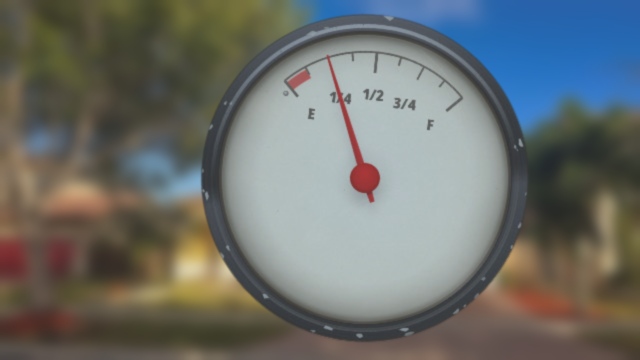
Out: 0.25
